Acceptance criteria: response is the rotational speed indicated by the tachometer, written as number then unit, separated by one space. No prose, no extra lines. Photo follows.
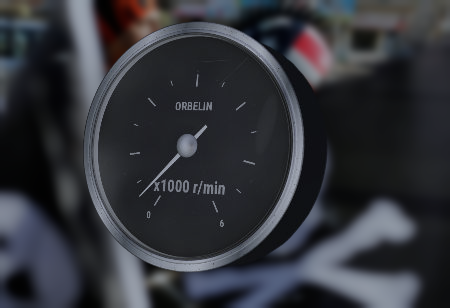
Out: 250 rpm
